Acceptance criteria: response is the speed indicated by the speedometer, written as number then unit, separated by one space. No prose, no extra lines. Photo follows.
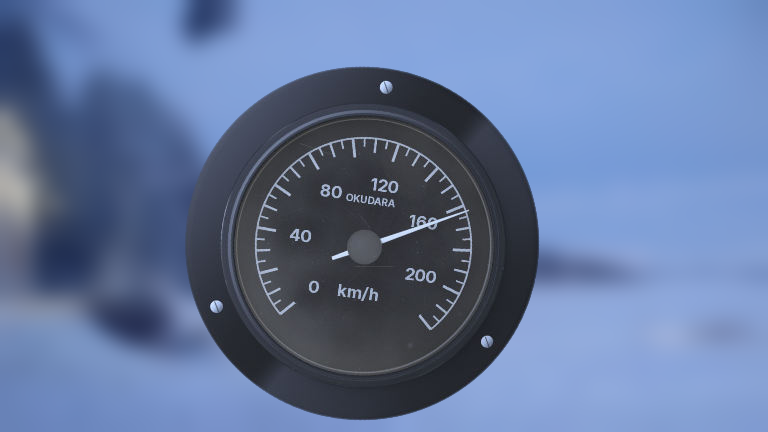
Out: 162.5 km/h
